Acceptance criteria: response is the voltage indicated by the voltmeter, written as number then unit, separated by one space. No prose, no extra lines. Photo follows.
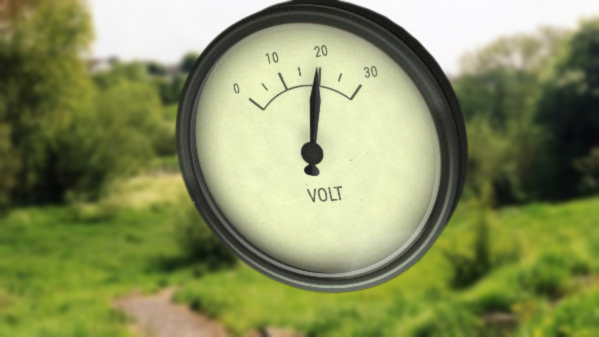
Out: 20 V
